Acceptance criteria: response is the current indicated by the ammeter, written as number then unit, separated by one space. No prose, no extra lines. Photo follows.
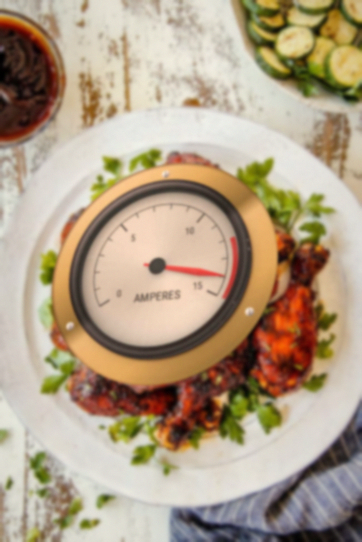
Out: 14 A
